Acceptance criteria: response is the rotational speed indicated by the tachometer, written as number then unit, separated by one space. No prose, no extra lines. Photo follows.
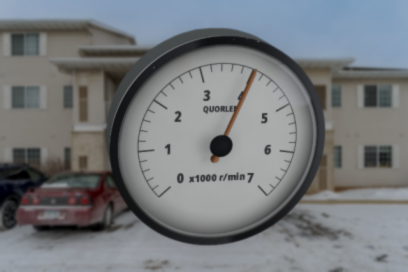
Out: 4000 rpm
